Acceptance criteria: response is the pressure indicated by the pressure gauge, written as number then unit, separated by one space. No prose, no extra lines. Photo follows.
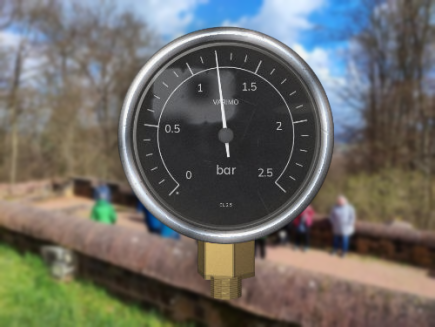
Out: 1.2 bar
